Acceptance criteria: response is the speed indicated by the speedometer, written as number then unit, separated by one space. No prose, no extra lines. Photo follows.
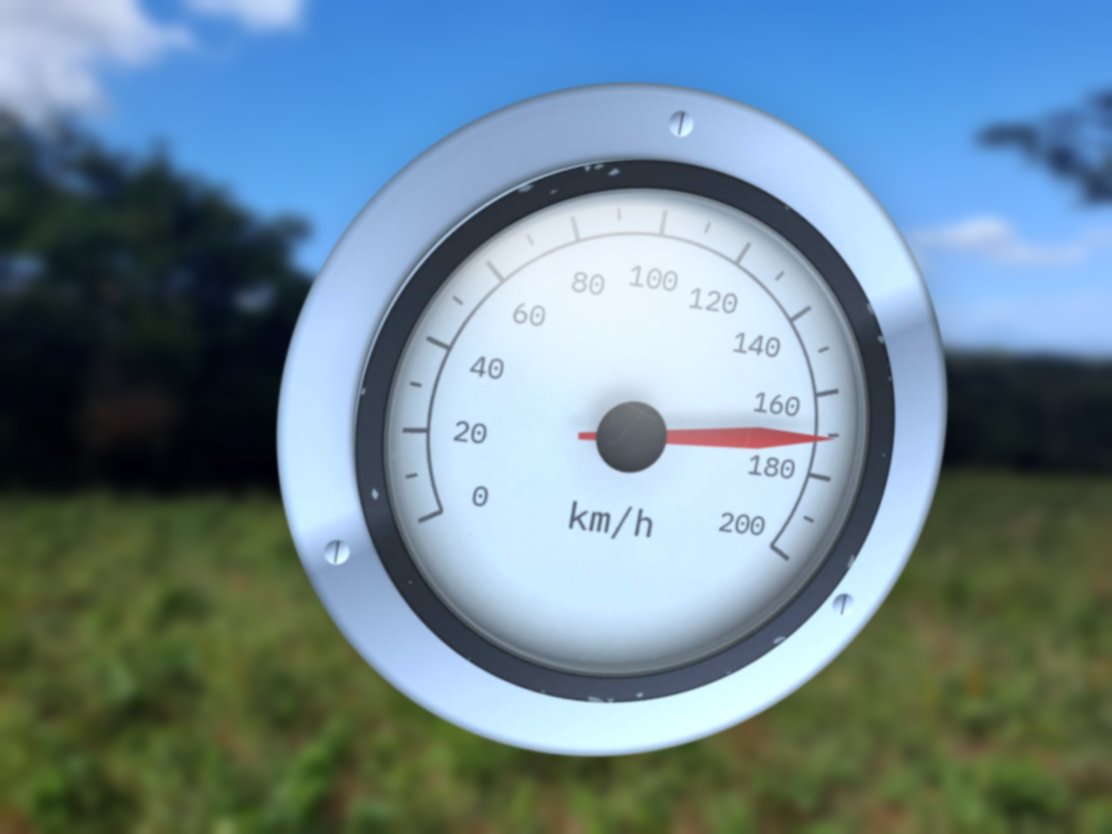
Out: 170 km/h
